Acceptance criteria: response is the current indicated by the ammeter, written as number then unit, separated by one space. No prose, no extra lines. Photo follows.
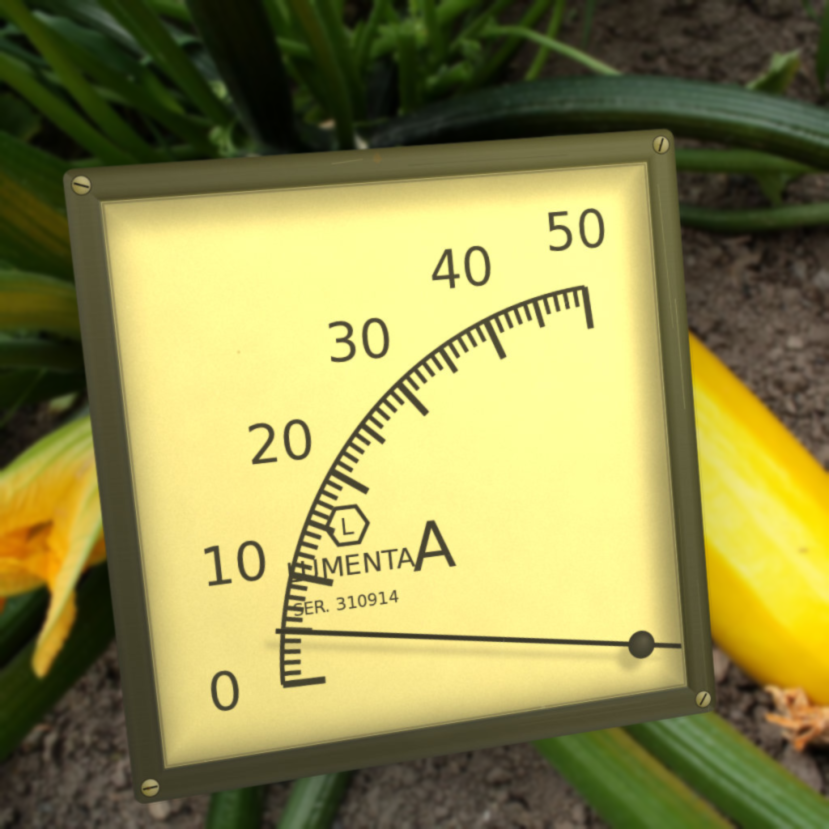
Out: 5 A
